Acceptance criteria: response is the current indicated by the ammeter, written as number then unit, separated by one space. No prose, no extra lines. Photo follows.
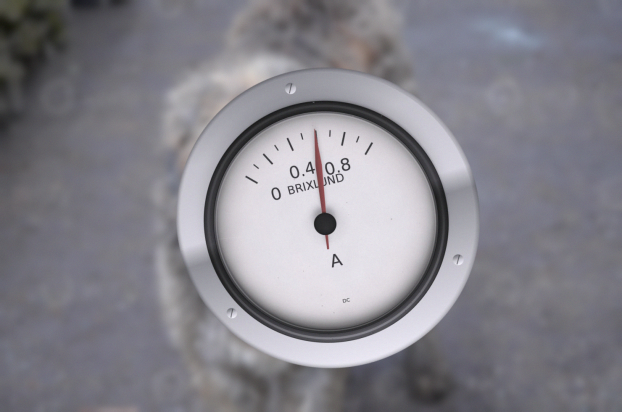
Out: 0.6 A
